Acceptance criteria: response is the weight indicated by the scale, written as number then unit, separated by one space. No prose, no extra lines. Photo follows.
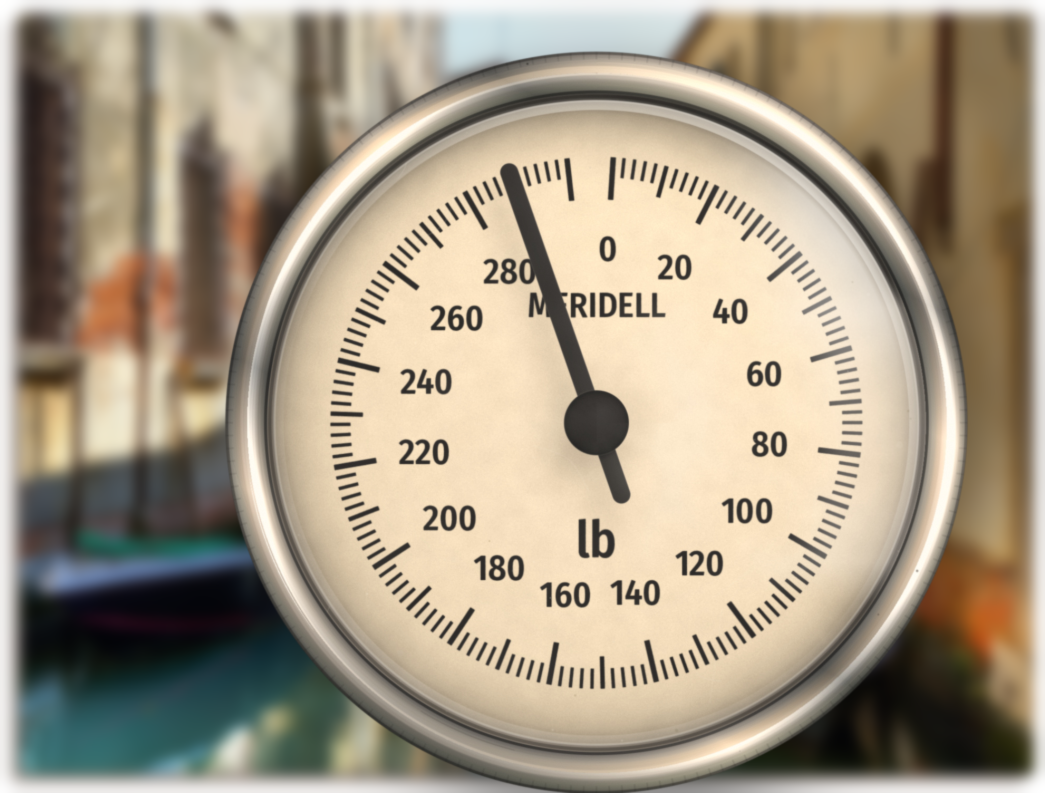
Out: 289 lb
